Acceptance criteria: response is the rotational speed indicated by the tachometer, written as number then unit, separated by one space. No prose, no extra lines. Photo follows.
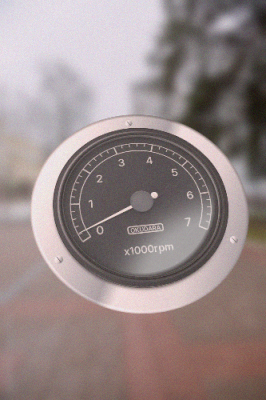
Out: 200 rpm
